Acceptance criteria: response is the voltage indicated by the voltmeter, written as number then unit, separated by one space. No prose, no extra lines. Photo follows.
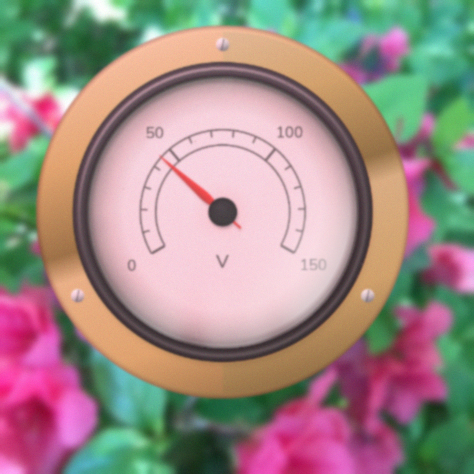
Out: 45 V
